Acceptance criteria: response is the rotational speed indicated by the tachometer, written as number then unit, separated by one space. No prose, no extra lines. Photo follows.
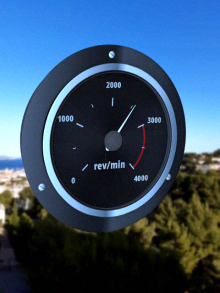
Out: 2500 rpm
